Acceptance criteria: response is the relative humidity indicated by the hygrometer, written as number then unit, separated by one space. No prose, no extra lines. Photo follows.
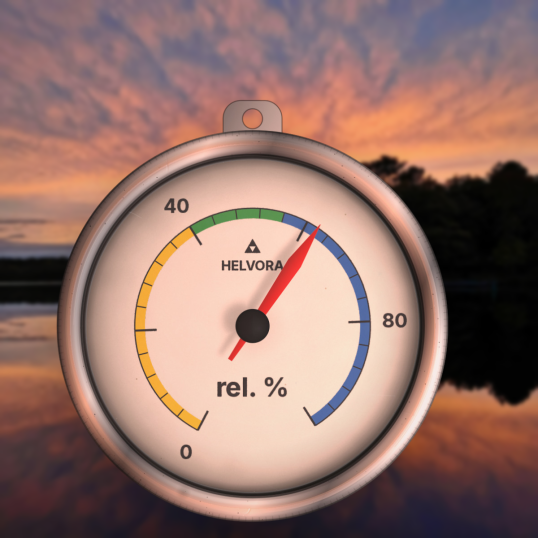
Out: 62 %
